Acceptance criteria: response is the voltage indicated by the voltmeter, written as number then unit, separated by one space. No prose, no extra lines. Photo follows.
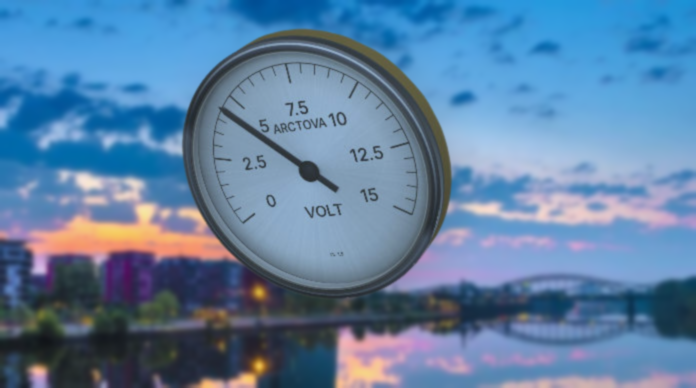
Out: 4.5 V
